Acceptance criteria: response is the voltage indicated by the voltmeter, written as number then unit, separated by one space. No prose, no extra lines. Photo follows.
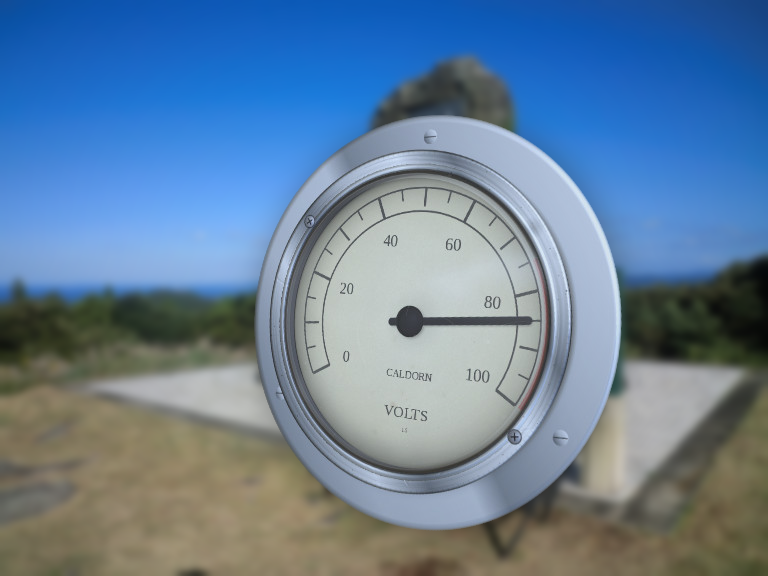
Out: 85 V
